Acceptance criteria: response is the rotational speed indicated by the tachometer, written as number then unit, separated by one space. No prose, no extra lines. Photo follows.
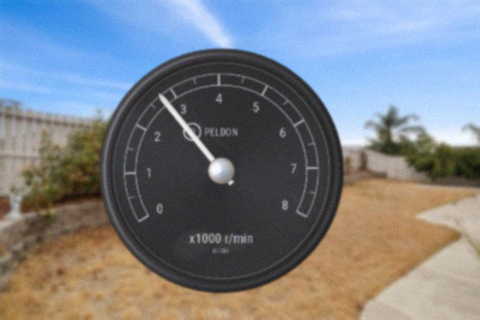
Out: 2750 rpm
